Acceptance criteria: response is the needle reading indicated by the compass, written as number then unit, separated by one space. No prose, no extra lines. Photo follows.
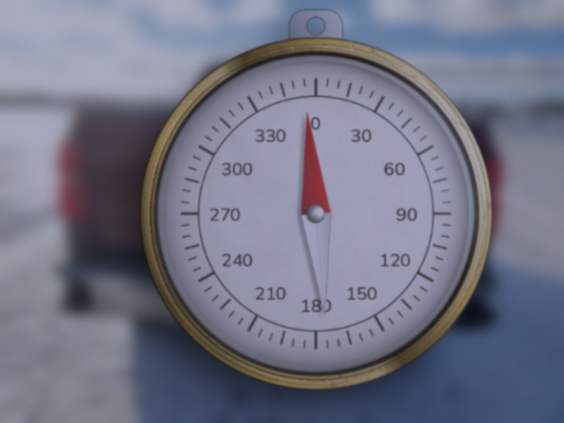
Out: 355 °
